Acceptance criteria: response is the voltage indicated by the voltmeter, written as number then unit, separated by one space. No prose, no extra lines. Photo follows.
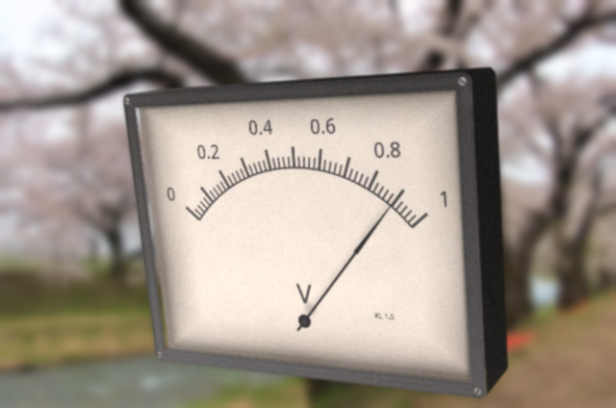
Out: 0.9 V
